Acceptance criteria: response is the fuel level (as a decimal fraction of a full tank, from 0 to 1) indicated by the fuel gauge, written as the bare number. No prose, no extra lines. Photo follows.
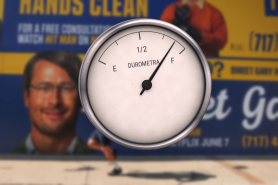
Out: 0.875
